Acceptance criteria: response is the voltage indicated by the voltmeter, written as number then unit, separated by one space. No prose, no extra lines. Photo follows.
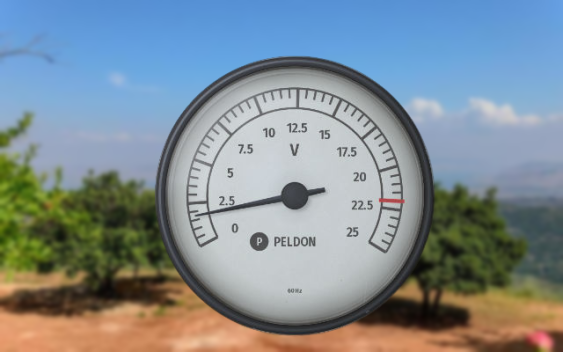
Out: 1.75 V
